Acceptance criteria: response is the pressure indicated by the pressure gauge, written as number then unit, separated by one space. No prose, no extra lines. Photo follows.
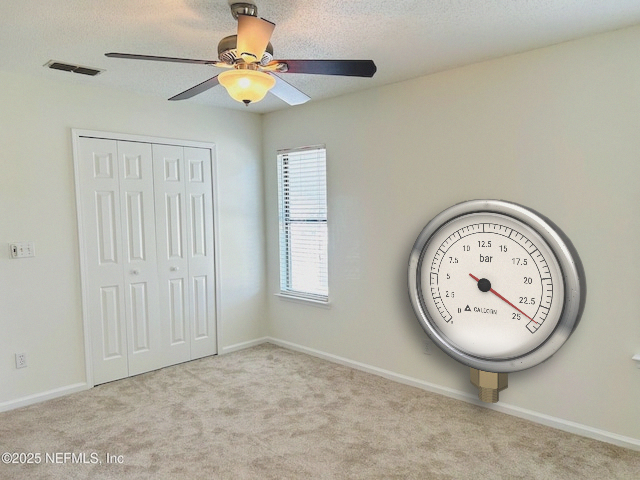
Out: 24 bar
